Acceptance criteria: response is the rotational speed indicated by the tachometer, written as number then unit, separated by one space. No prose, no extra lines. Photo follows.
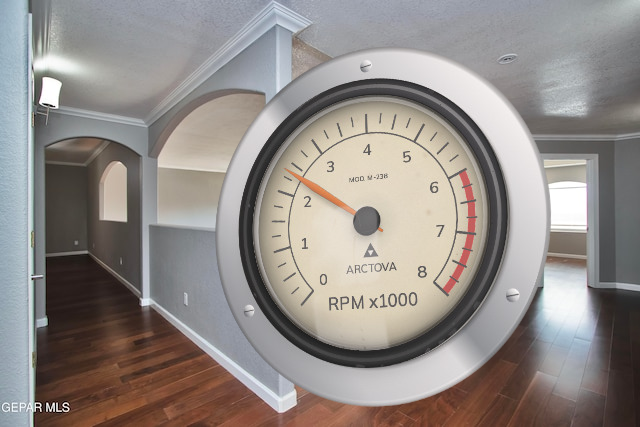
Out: 2375 rpm
